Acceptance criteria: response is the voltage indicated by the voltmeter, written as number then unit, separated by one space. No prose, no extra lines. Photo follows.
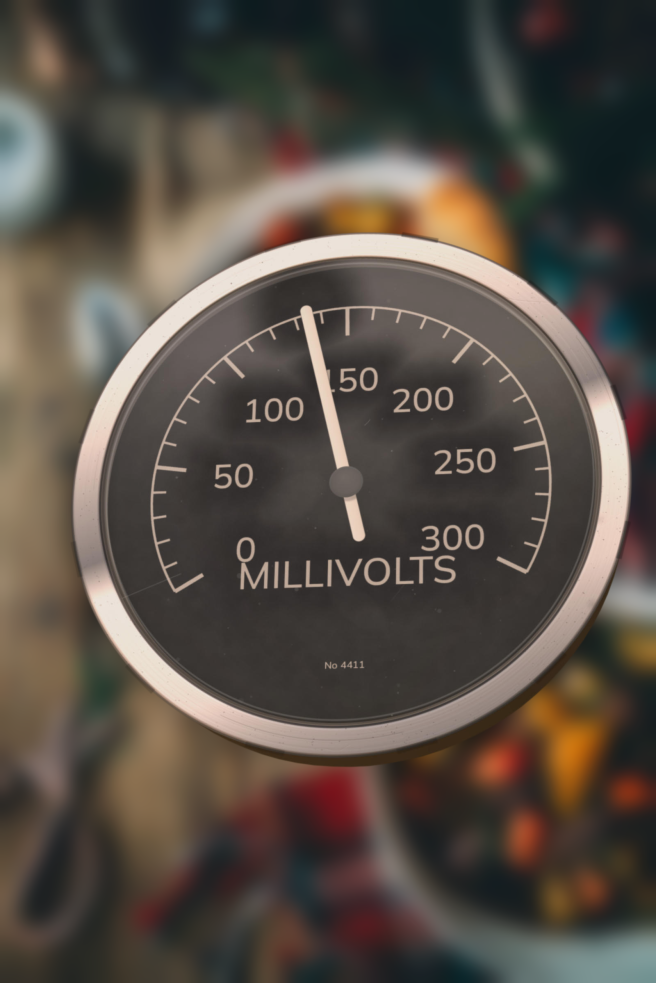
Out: 135 mV
